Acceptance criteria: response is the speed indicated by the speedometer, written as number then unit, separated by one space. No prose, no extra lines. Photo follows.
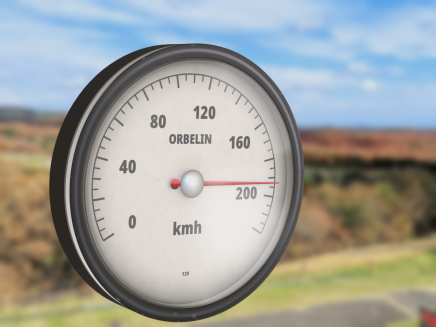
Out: 192.5 km/h
